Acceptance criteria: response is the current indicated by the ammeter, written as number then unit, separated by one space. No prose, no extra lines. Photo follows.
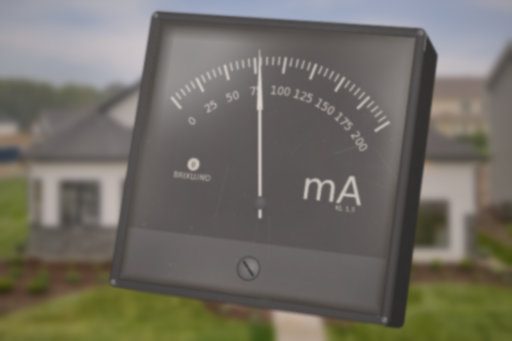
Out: 80 mA
